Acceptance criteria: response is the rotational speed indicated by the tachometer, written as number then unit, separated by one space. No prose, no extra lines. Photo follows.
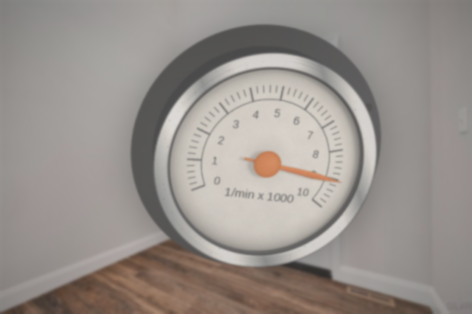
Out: 9000 rpm
